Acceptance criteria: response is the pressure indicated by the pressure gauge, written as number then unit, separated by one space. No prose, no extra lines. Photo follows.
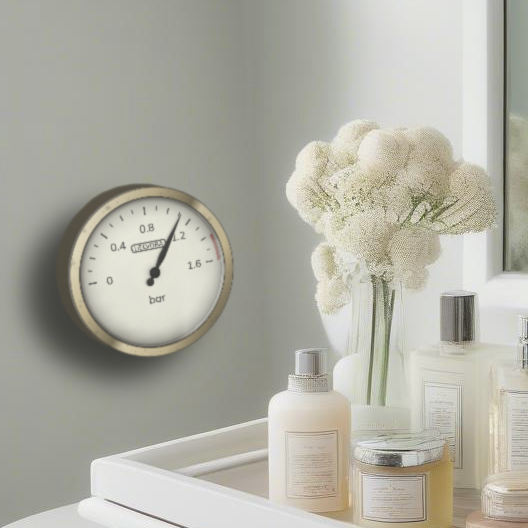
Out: 1.1 bar
